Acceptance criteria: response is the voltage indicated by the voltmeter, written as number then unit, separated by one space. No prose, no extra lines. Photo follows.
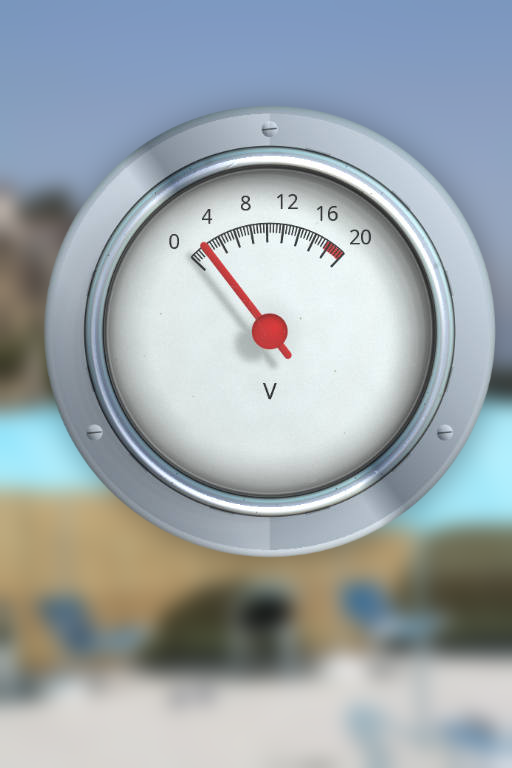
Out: 2 V
